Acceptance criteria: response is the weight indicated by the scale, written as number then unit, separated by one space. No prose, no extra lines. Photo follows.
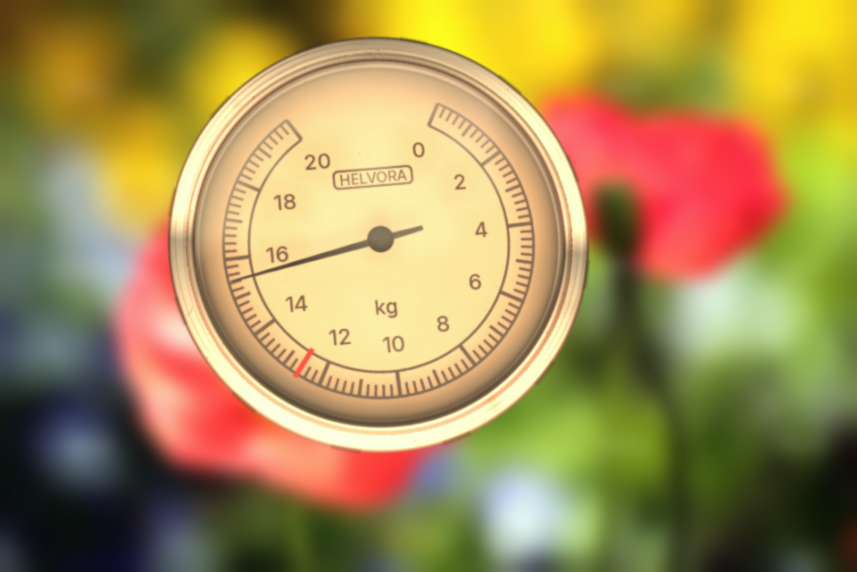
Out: 15.4 kg
